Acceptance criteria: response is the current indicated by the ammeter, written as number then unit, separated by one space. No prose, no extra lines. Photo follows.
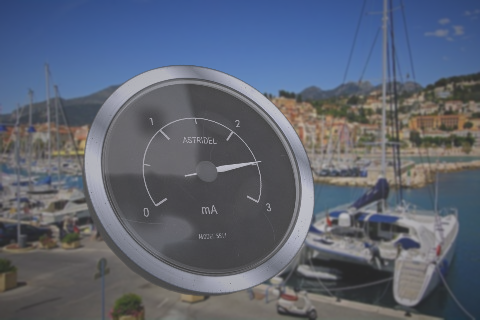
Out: 2.5 mA
